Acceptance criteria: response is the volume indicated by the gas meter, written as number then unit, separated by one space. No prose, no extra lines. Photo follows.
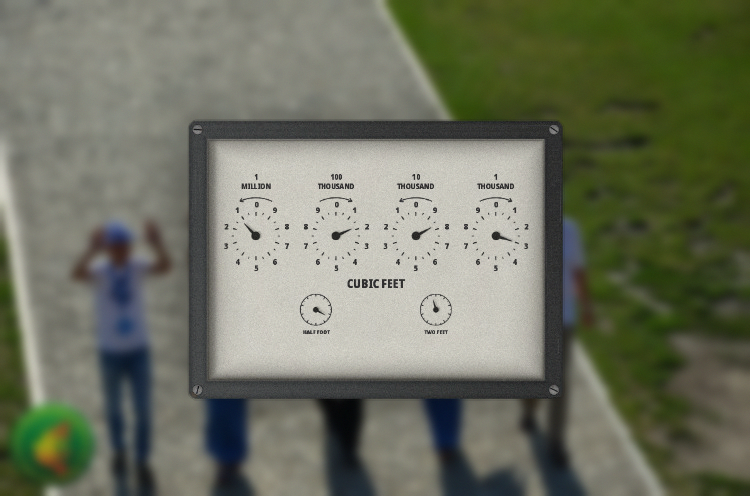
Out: 118300 ft³
